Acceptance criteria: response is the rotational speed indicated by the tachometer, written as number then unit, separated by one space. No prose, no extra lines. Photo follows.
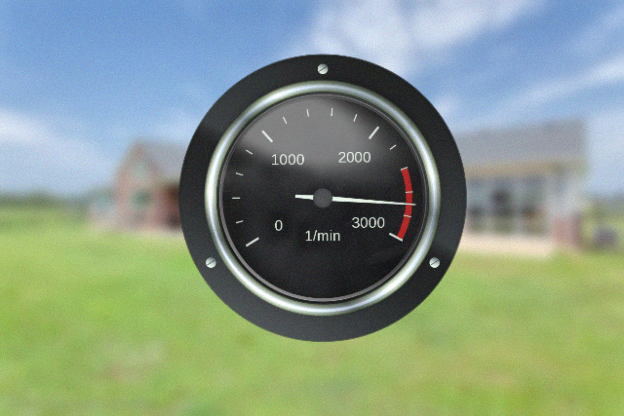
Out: 2700 rpm
